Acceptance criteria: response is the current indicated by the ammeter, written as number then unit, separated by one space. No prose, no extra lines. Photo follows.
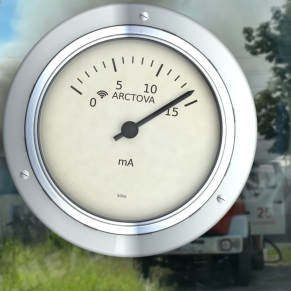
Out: 14 mA
